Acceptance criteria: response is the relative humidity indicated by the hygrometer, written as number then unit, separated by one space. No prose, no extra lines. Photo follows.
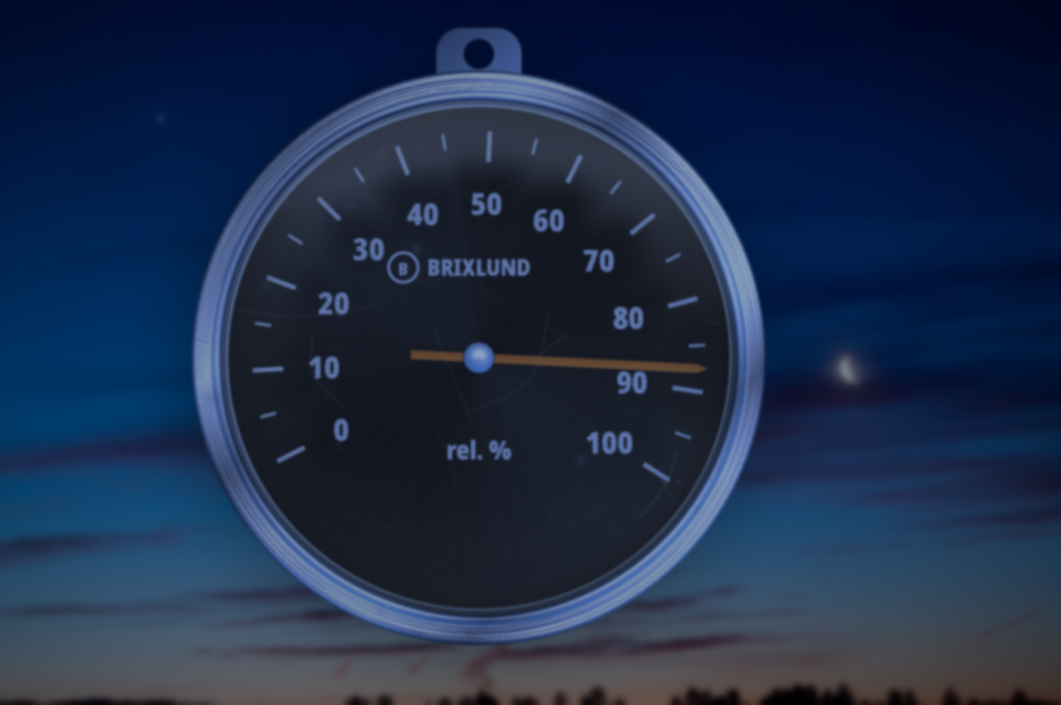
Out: 87.5 %
